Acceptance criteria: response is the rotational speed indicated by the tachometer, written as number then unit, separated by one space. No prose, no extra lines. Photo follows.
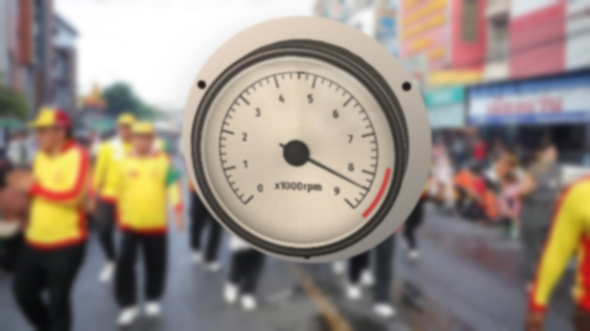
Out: 8400 rpm
